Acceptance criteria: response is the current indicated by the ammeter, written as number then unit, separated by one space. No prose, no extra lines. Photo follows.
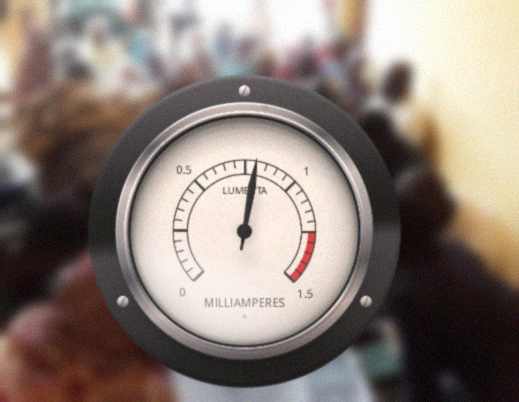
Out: 0.8 mA
